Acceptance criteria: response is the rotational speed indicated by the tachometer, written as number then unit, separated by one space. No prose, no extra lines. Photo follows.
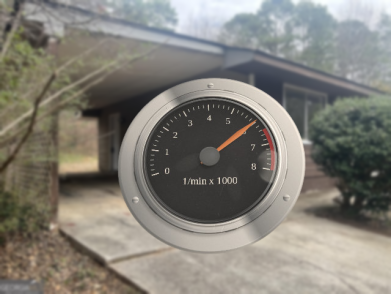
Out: 6000 rpm
